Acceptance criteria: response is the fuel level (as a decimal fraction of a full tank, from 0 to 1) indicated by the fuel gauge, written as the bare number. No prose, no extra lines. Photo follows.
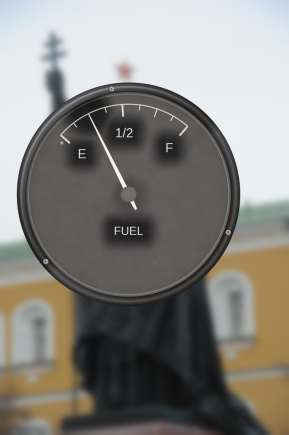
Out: 0.25
